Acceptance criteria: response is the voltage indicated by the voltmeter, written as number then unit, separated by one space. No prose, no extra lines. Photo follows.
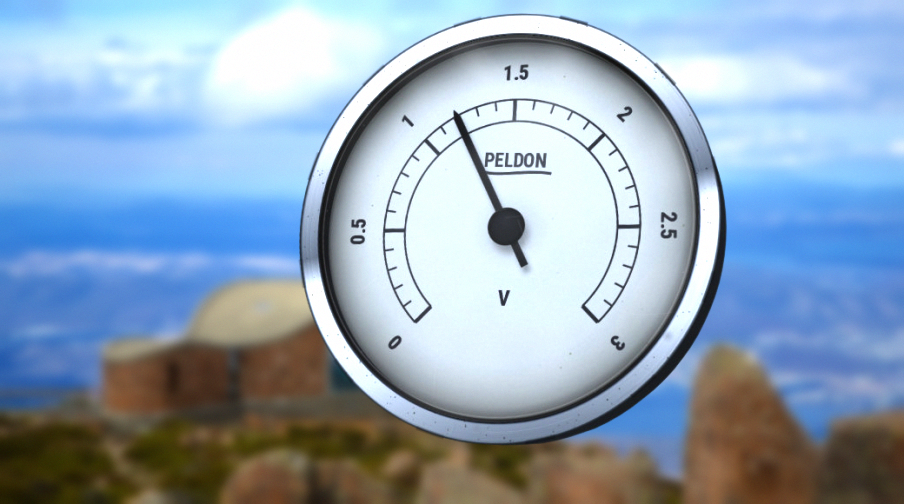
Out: 1.2 V
